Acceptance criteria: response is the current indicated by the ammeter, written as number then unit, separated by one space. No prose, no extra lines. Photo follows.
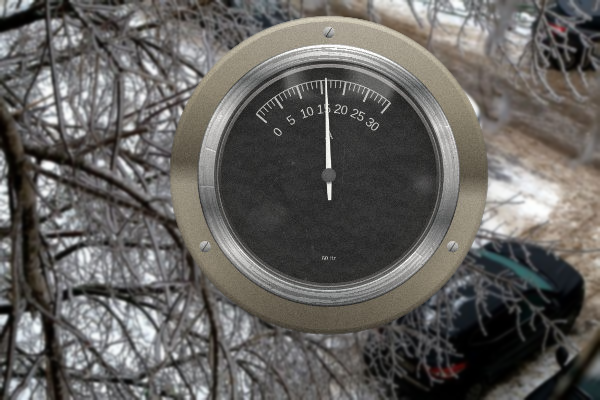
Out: 16 A
